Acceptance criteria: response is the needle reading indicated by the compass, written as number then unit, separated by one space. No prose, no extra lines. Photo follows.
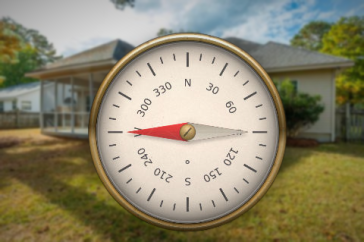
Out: 270 °
